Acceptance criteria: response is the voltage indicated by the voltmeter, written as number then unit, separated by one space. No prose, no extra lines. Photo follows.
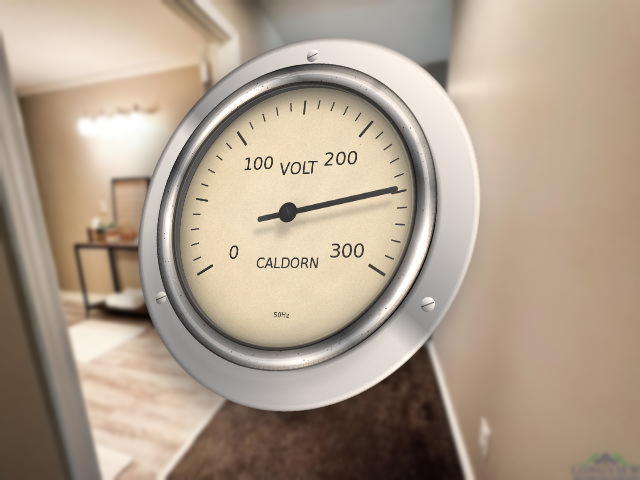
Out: 250 V
